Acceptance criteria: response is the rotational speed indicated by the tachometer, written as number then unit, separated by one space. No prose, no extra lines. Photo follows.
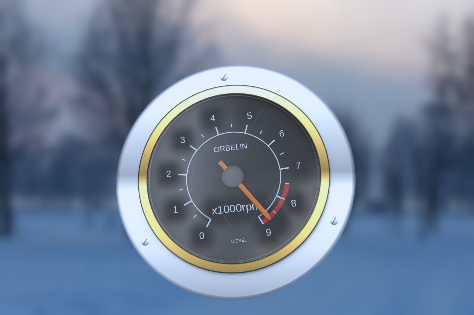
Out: 8750 rpm
